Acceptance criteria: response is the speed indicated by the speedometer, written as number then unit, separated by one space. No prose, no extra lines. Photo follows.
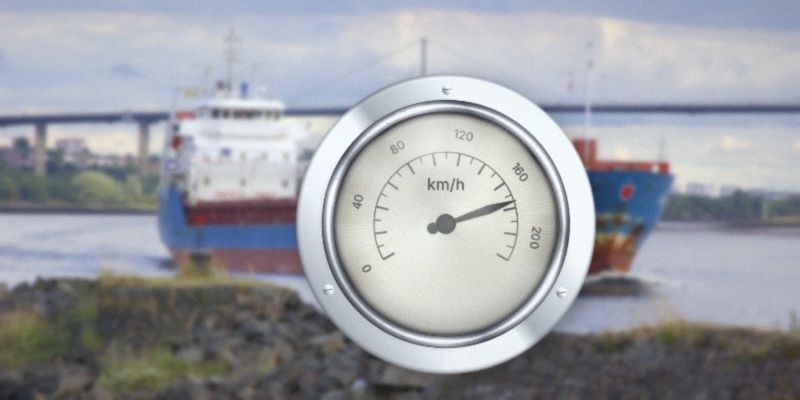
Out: 175 km/h
